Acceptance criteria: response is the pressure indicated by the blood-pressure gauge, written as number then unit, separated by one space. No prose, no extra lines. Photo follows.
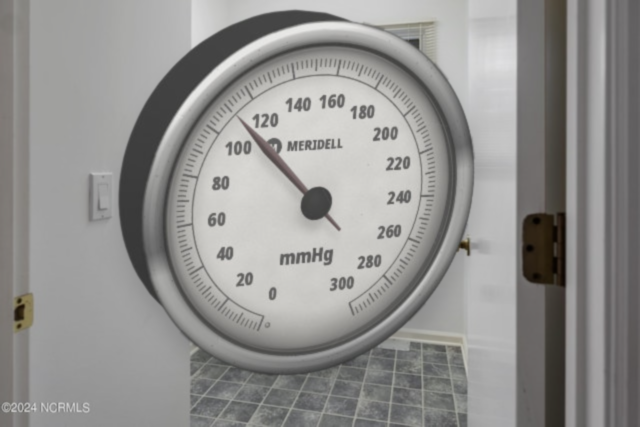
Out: 110 mmHg
